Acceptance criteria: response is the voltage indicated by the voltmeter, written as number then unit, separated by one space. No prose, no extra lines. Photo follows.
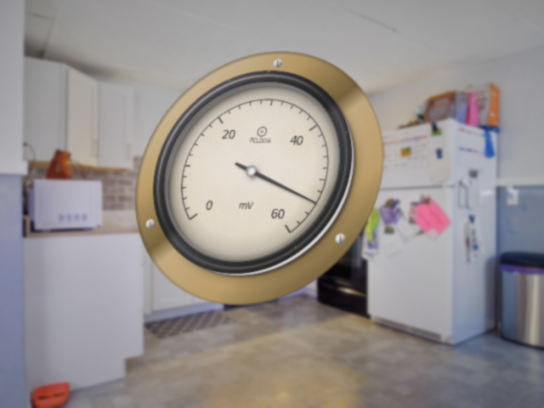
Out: 54 mV
